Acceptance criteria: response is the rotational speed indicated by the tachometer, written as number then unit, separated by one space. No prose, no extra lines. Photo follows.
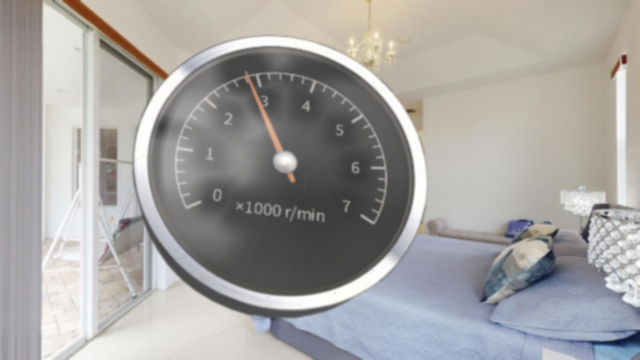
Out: 2800 rpm
